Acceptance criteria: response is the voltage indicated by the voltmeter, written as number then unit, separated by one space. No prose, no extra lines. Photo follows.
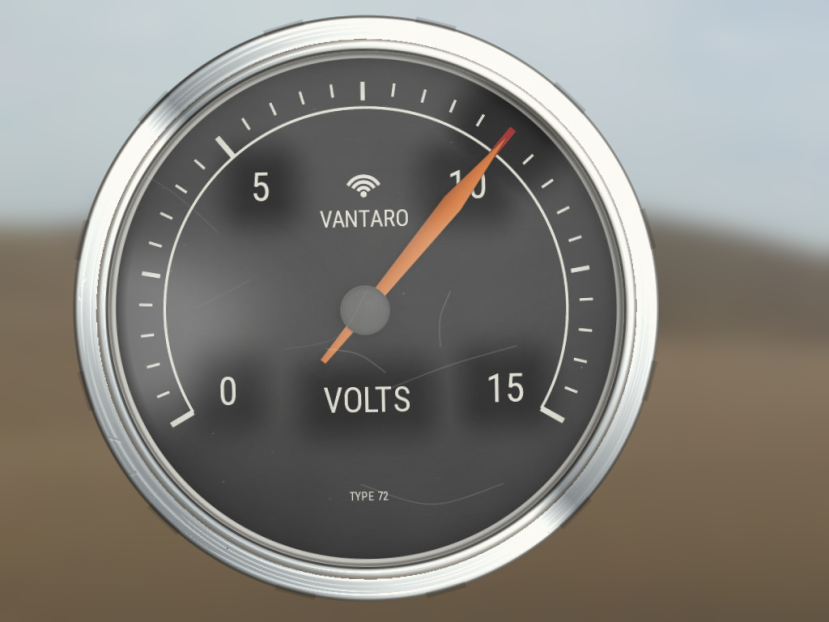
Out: 10 V
